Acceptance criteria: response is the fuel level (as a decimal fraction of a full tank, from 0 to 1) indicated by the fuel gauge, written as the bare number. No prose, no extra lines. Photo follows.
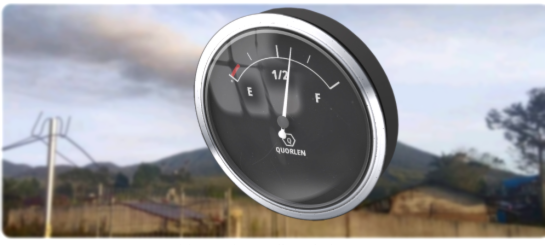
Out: 0.625
